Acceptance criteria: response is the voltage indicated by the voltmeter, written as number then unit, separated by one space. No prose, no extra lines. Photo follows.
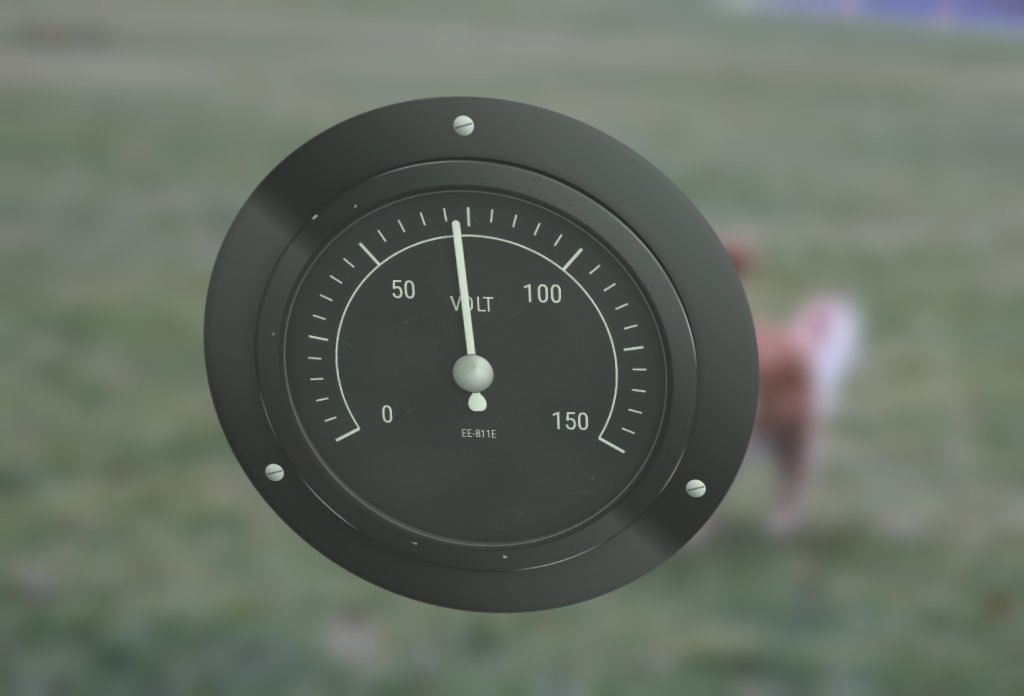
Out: 72.5 V
